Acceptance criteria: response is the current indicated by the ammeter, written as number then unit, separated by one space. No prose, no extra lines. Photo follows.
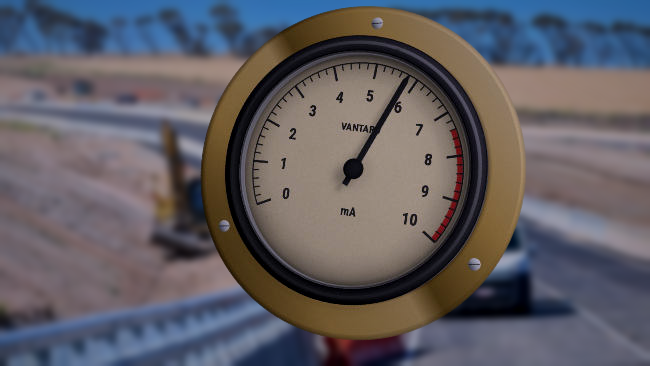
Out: 5.8 mA
